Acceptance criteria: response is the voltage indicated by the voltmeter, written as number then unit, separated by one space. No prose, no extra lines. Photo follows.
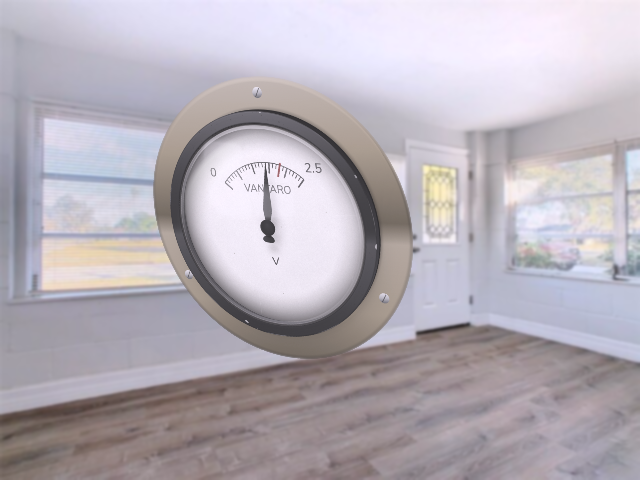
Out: 1.5 V
